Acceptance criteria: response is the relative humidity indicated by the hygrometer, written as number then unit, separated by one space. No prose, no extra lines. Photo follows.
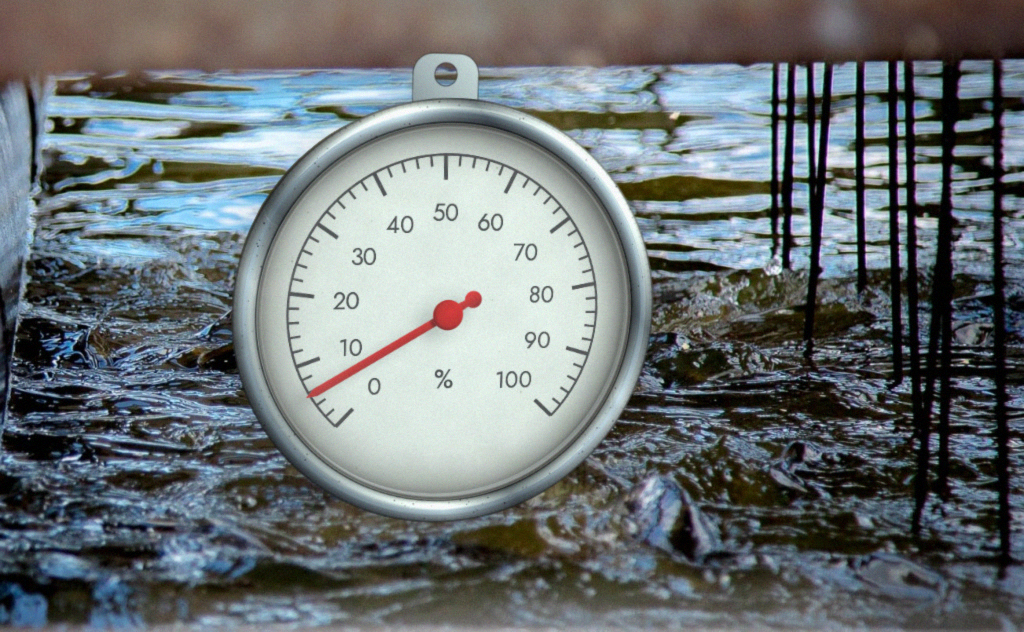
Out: 6 %
